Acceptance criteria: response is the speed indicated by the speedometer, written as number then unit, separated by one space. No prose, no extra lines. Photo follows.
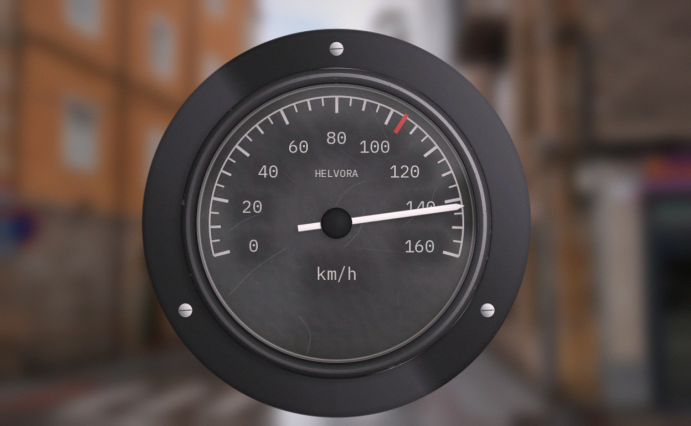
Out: 142.5 km/h
